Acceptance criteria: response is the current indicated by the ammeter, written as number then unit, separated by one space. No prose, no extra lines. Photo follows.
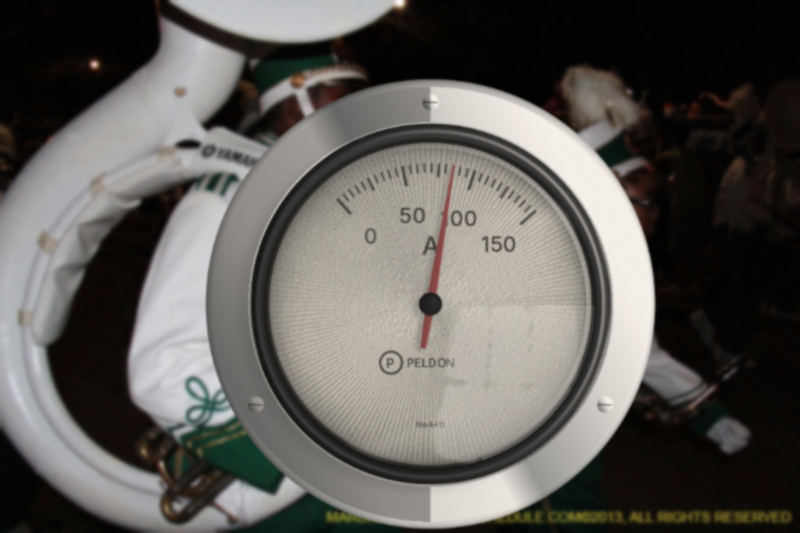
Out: 85 A
